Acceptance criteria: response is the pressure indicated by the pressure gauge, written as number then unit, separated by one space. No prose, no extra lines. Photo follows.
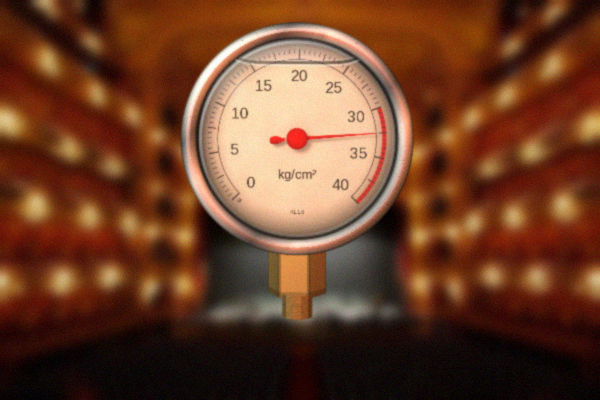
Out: 32.5 kg/cm²
